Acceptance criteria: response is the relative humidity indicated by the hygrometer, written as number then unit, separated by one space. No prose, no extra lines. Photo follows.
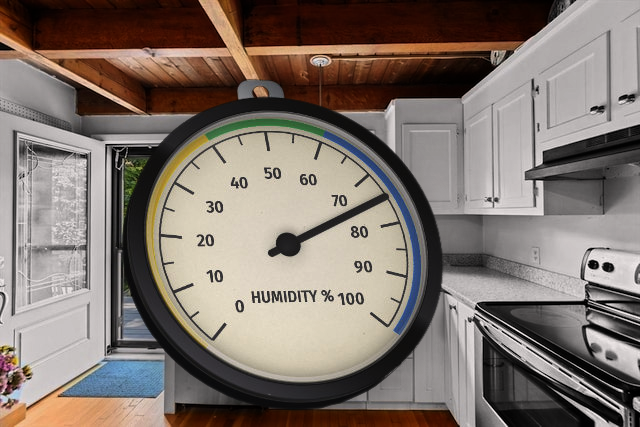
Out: 75 %
